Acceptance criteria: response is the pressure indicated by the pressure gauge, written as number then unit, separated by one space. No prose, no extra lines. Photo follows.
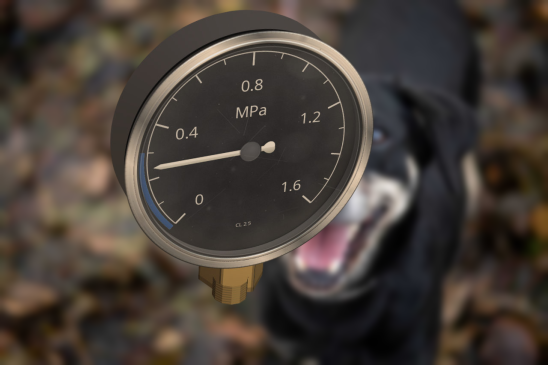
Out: 0.25 MPa
